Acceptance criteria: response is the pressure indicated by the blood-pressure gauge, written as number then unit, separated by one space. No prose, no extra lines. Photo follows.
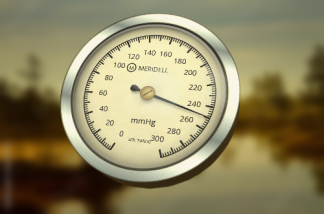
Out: 250 mmHg
